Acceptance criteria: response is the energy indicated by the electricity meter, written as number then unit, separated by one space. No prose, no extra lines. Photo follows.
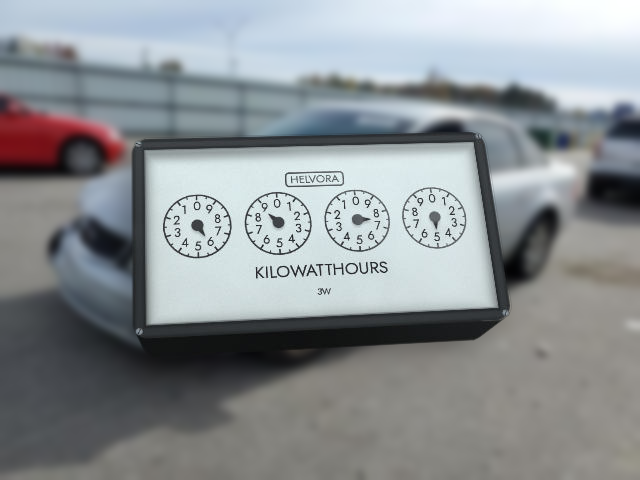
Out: 5875 kWh
